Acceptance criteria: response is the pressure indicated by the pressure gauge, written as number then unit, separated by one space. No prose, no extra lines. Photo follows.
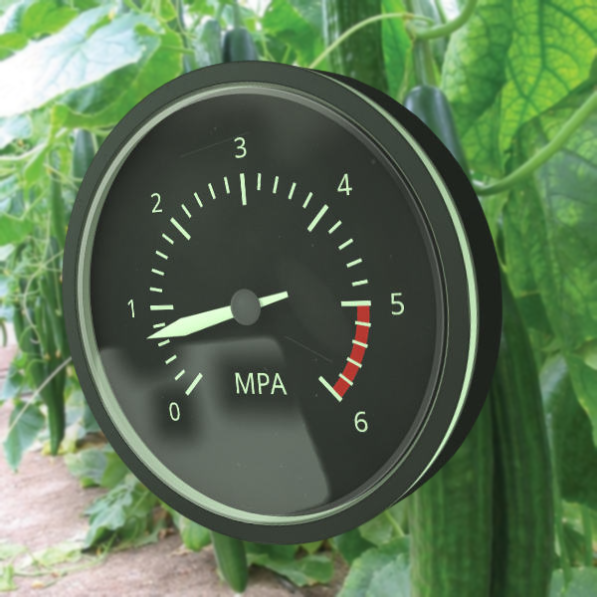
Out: 0.7 MPa
